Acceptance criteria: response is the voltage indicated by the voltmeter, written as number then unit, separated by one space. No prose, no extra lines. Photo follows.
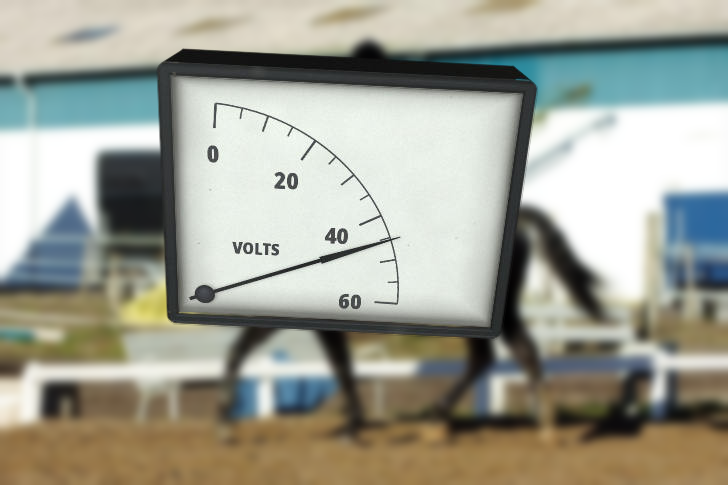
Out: 45 V
